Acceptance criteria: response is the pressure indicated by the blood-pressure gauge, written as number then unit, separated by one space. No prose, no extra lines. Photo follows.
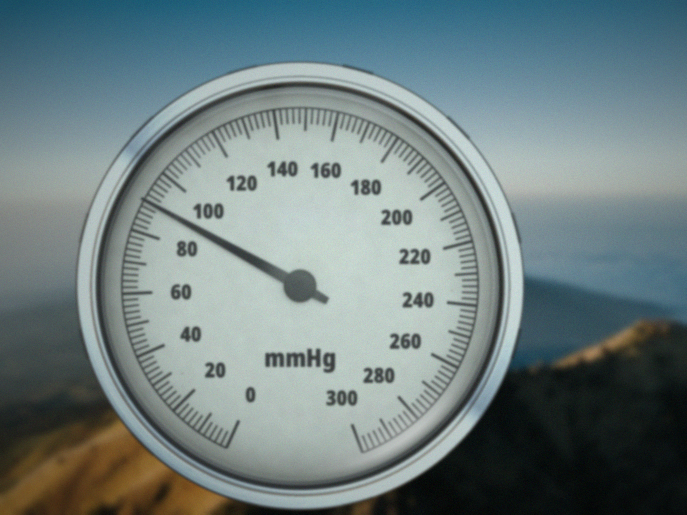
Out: 90 mmHg
